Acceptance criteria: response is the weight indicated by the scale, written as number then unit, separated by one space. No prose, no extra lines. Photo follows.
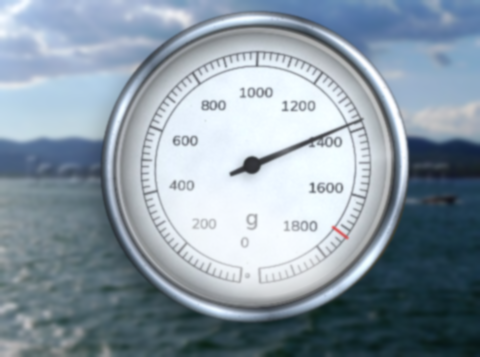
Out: 1380 g
